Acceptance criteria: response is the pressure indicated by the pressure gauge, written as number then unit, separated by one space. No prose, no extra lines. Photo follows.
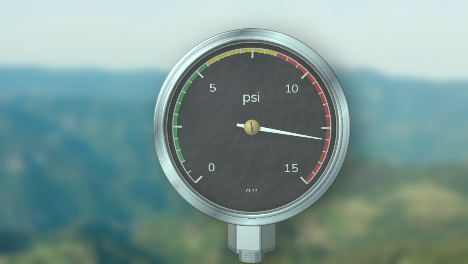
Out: 13 psi
